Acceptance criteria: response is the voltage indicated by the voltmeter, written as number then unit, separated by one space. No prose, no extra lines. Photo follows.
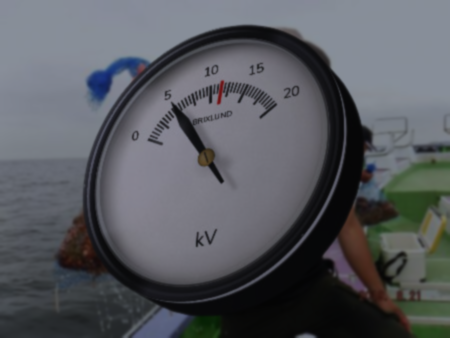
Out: 5 kV
